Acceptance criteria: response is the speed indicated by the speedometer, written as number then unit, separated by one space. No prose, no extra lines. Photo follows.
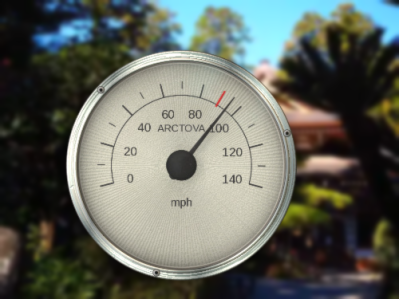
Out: 95 mph
